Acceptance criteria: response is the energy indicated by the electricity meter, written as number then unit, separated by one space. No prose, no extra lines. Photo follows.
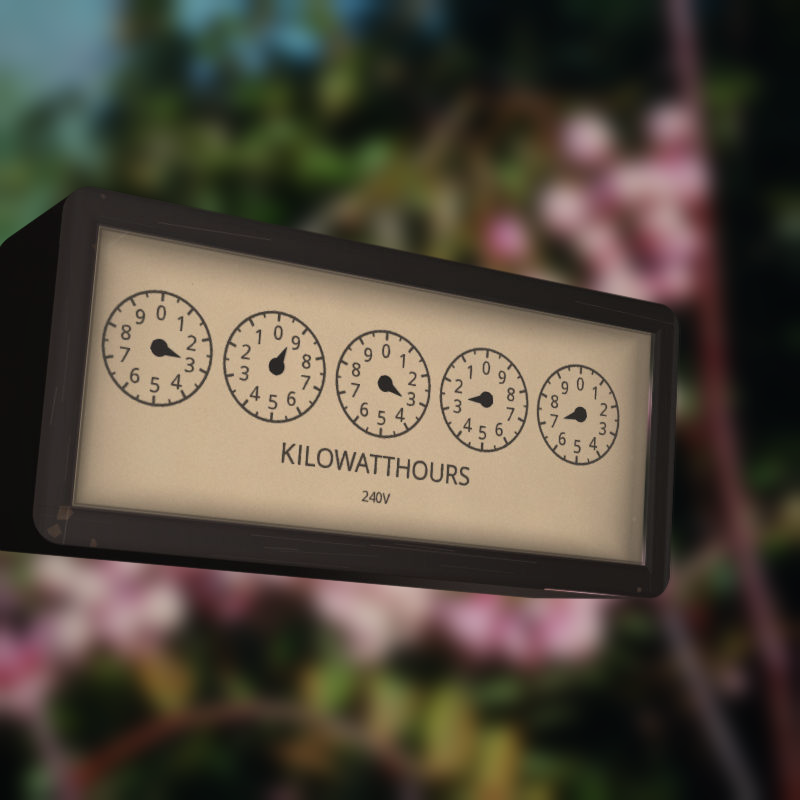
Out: 29327 kWh
